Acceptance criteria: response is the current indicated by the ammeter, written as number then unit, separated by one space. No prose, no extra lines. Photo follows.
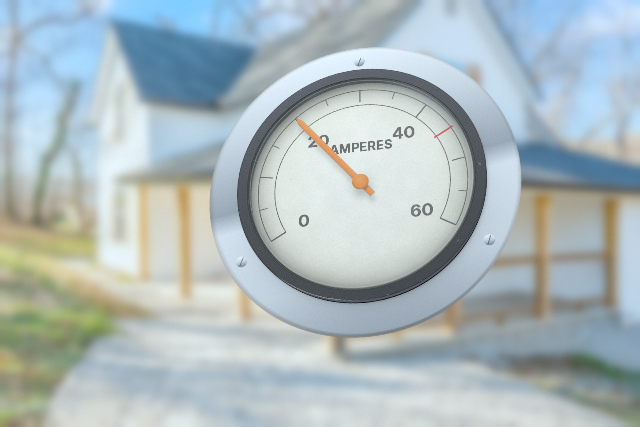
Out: 20 A
